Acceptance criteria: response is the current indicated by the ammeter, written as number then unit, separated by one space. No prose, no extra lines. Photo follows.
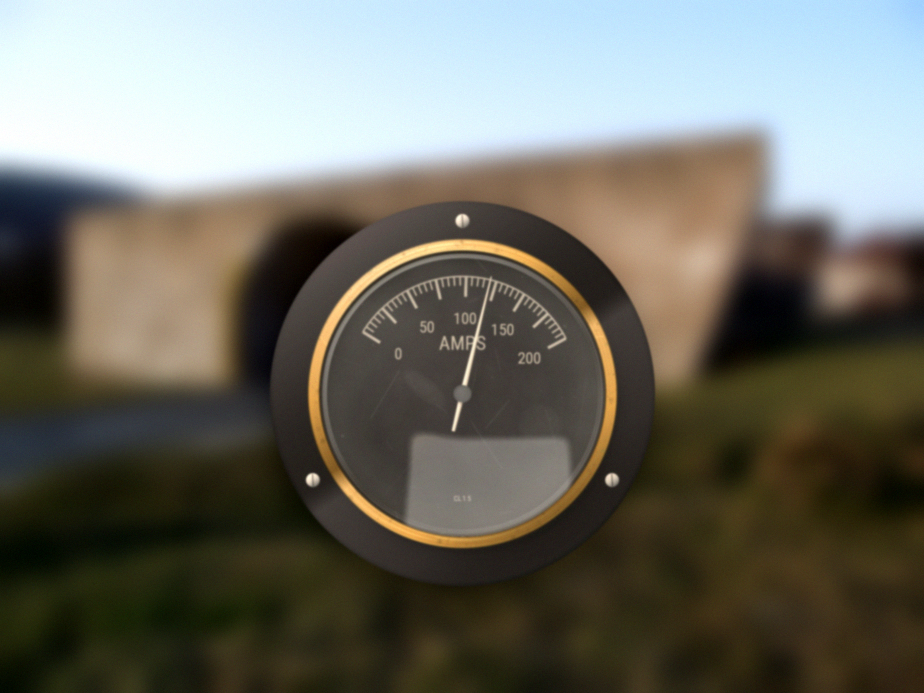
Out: 120 A
